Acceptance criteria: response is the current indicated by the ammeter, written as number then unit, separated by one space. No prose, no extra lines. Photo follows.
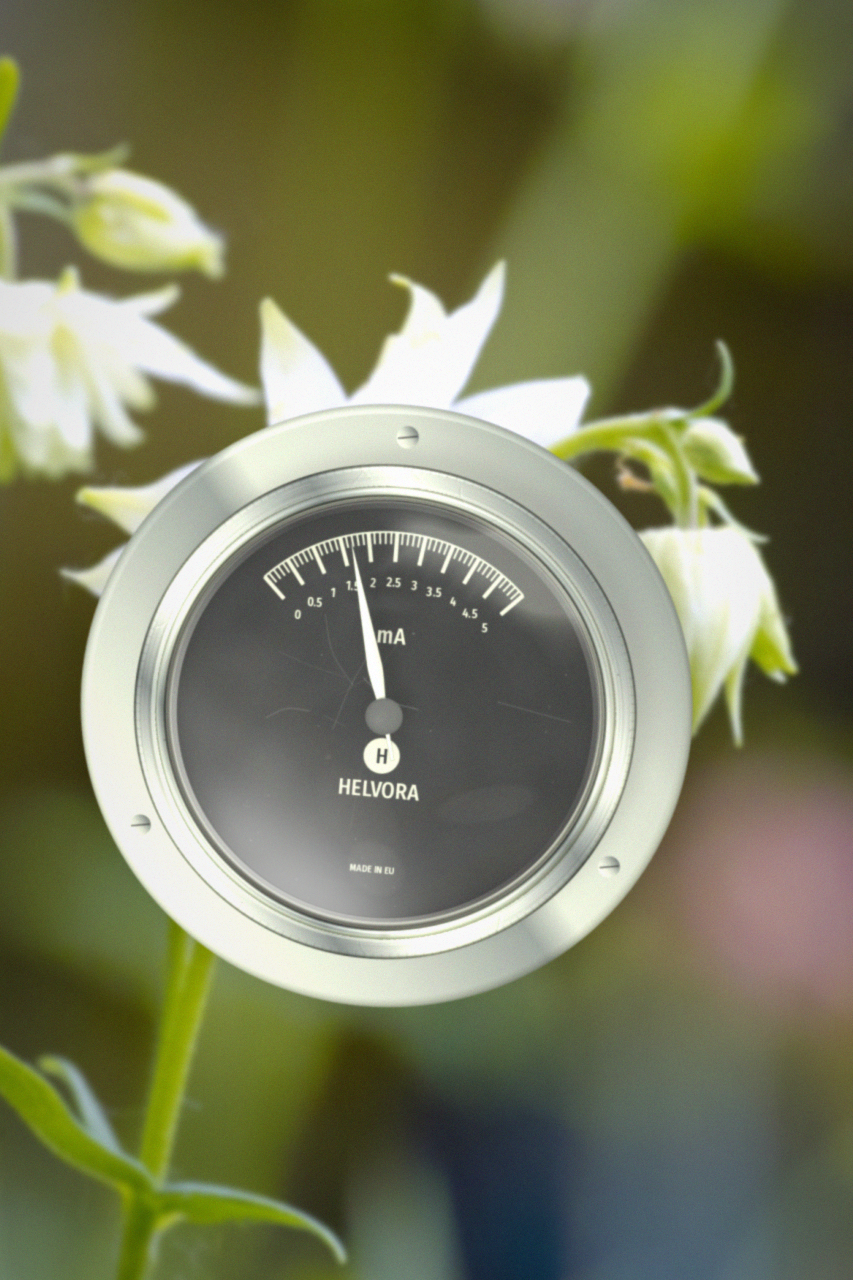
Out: 1.7 mA
